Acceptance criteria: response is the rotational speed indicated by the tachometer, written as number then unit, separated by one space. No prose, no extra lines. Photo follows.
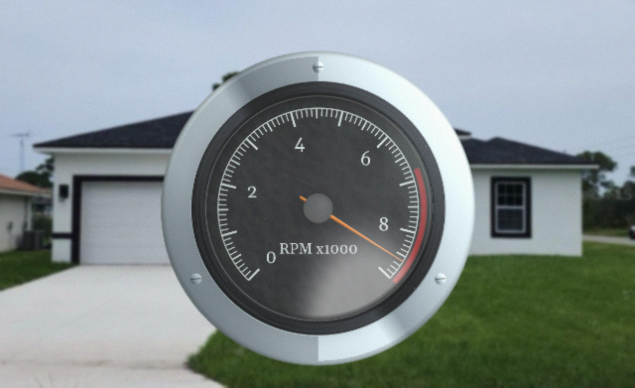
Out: 8600 rpm
